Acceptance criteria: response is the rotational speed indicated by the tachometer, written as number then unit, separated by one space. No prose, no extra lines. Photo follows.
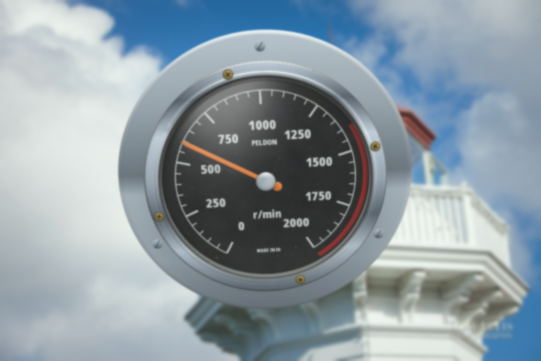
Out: 600 rpm
